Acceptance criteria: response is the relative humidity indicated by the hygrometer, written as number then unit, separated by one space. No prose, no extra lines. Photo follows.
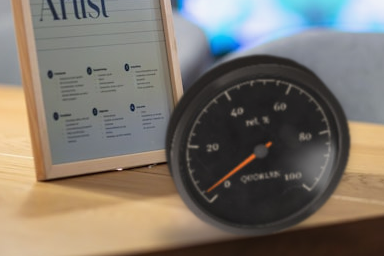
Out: 4 %
